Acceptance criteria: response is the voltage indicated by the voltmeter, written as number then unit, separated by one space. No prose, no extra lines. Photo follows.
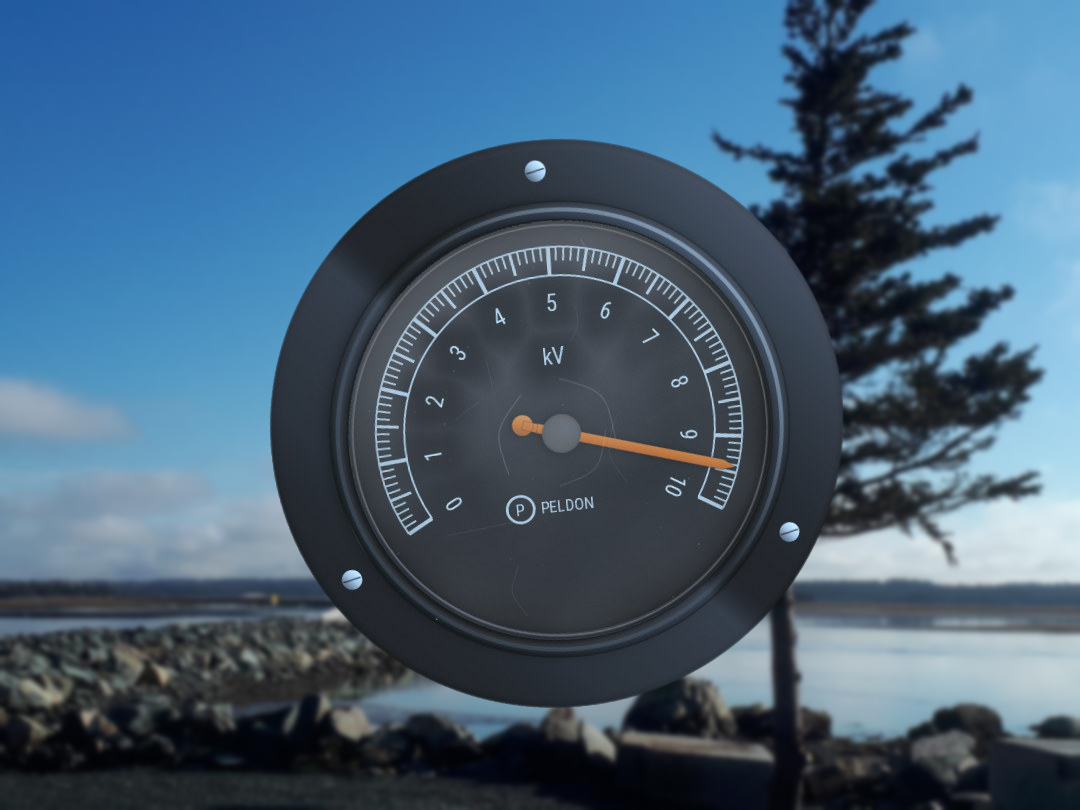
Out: 9.4 kV
